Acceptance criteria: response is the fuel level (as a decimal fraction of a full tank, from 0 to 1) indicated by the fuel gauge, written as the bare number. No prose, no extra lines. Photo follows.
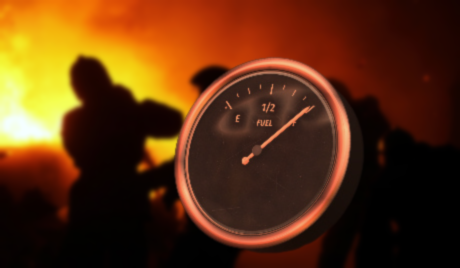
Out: 1
